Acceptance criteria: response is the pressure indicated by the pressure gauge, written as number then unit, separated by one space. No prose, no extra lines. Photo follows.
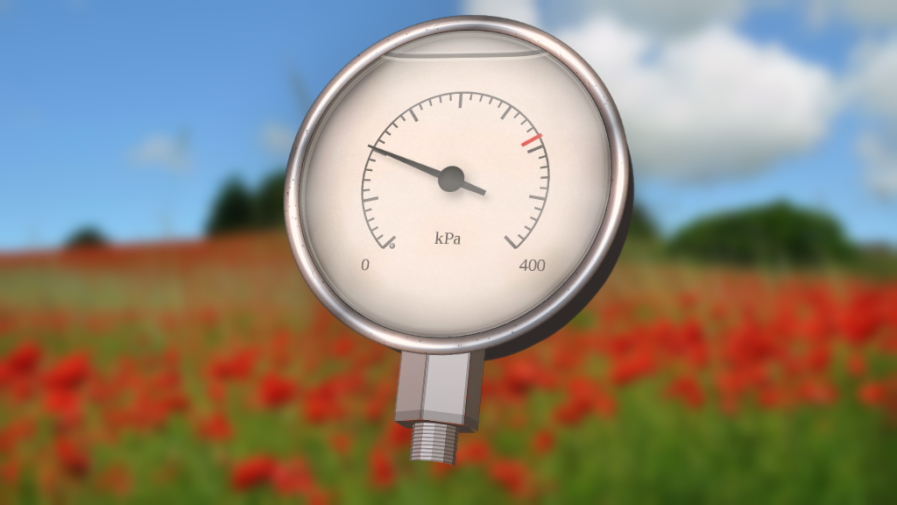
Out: 100 kPa
